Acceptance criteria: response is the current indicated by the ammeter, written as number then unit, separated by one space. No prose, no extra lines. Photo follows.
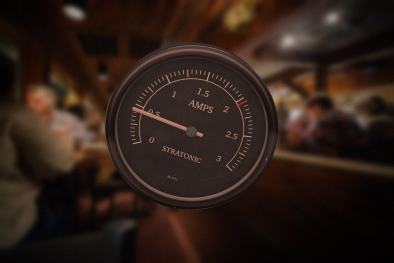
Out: 0.45 A
